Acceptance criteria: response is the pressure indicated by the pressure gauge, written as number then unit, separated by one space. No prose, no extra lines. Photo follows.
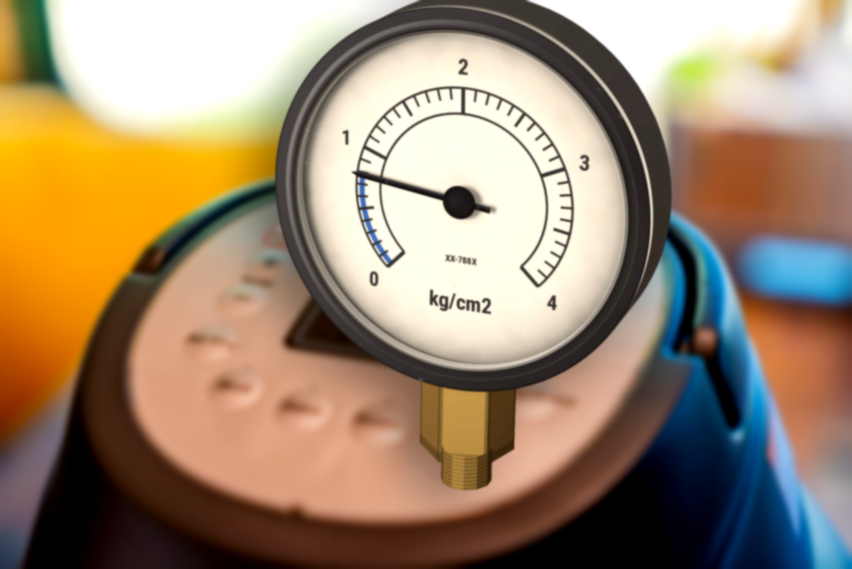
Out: 0.8 kg/cm²
